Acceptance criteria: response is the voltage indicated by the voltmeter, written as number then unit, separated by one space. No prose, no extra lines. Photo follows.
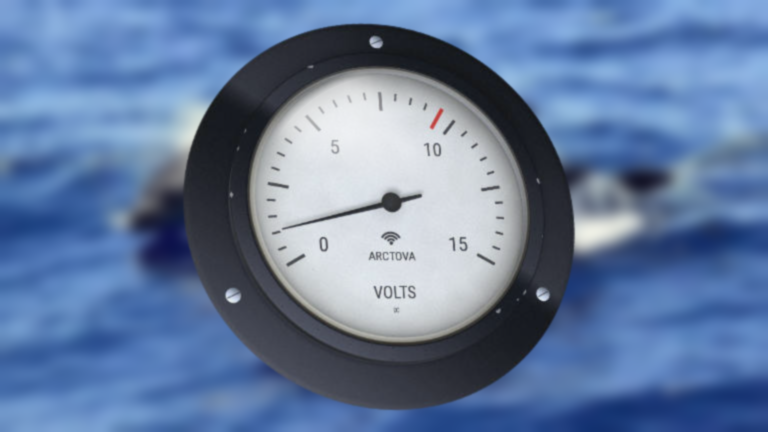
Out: 1 V
